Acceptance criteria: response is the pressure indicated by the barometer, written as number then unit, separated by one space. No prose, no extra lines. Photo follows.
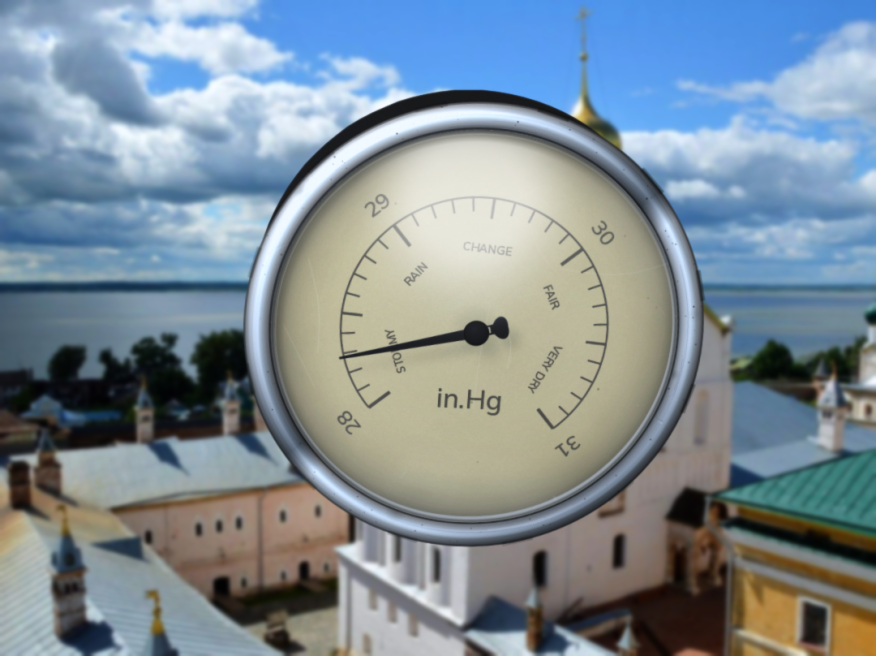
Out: 28.3 inHg
